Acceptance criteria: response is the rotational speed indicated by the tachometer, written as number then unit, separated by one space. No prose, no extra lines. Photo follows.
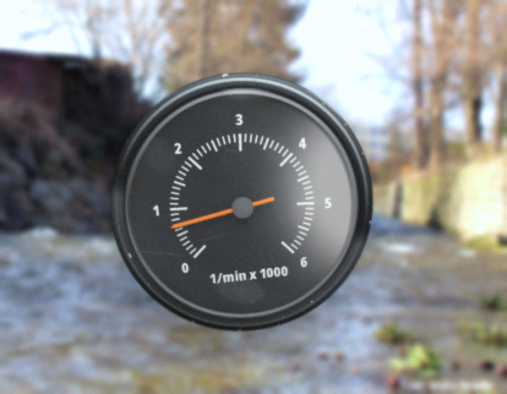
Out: 700 rpm
